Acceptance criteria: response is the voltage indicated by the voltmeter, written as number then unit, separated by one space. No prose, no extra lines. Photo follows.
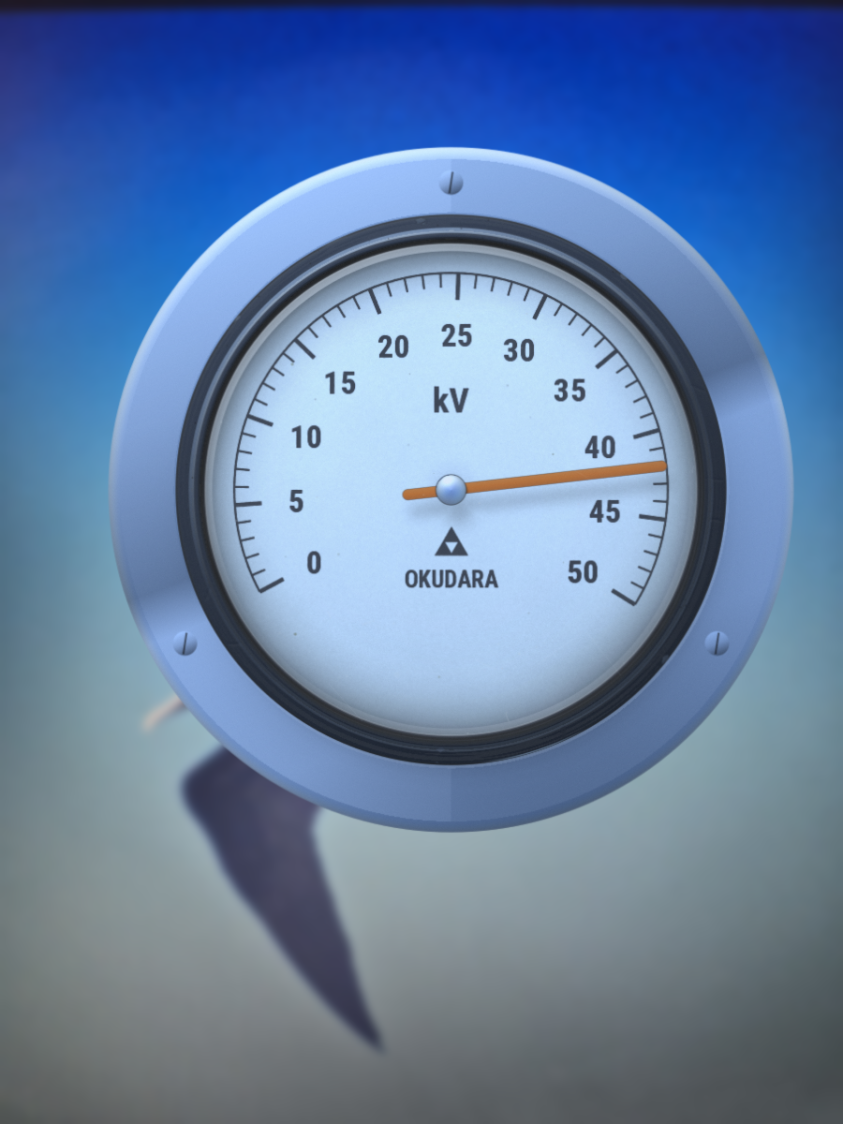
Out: 42 kV
